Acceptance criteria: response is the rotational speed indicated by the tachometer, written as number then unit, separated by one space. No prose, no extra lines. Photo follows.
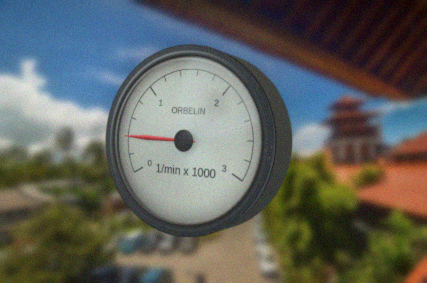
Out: 400 rpm
